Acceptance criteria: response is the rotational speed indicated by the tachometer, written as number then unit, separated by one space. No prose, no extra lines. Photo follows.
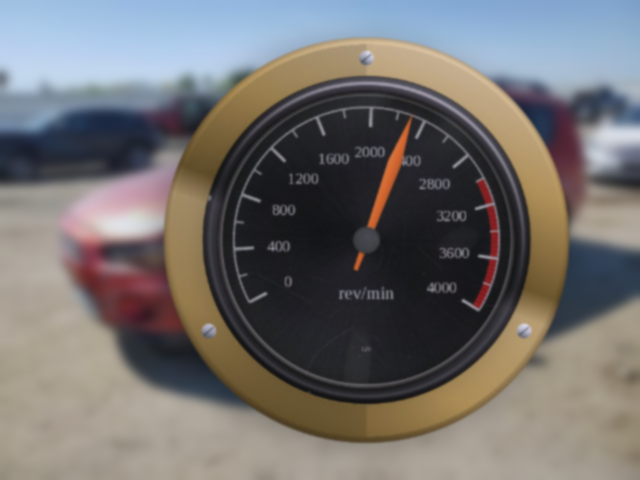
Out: 2300 rpm
